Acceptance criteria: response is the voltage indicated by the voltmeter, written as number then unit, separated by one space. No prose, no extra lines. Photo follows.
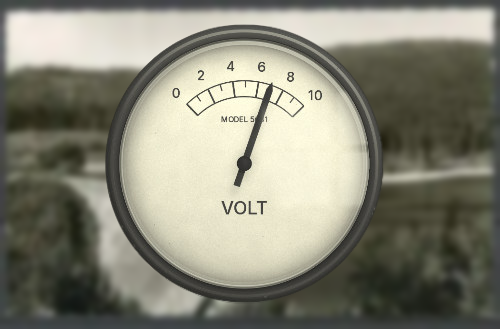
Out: 7 V
